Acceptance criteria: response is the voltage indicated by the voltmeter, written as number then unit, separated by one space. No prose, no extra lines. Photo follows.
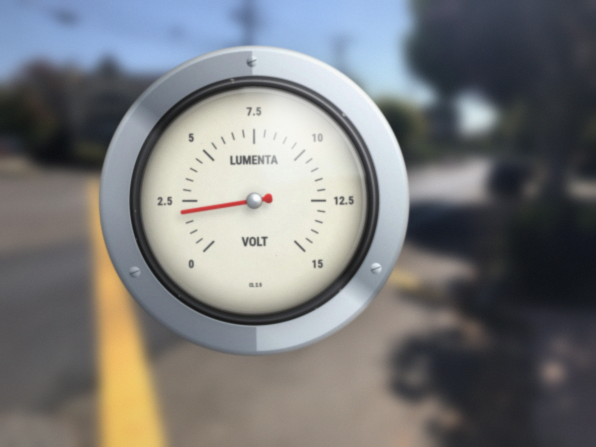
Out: 2 V
